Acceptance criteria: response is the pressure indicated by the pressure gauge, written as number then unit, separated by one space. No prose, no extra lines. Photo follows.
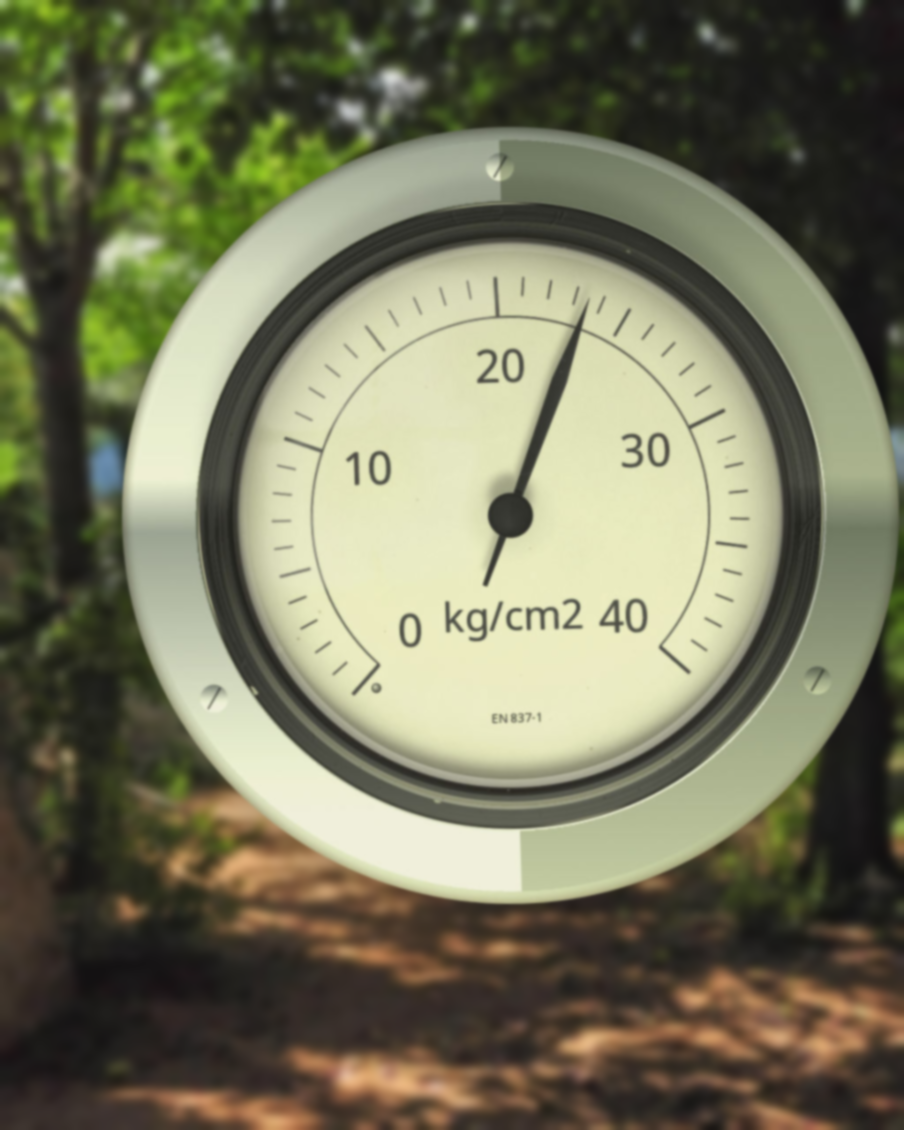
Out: 23.5 kg/cm²
